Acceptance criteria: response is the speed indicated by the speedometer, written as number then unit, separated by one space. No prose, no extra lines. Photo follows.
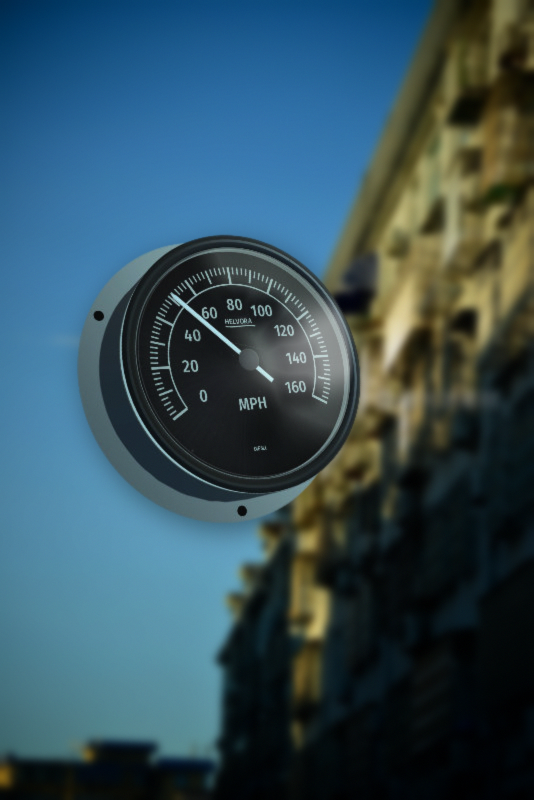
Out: 50 mph
